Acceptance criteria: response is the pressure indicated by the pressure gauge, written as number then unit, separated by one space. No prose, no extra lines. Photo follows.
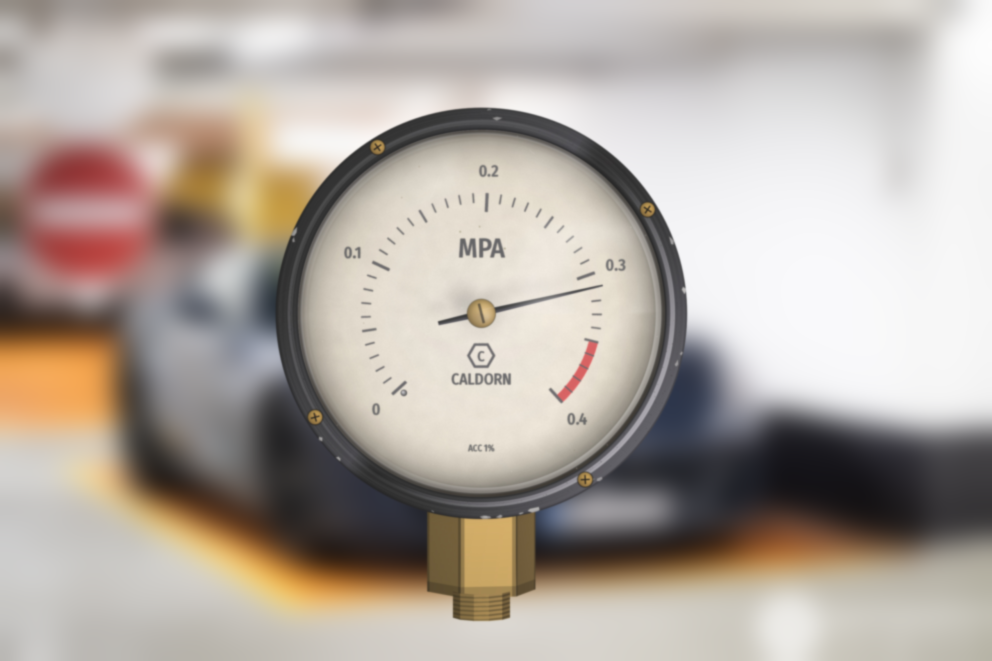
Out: 0.31 MPa
